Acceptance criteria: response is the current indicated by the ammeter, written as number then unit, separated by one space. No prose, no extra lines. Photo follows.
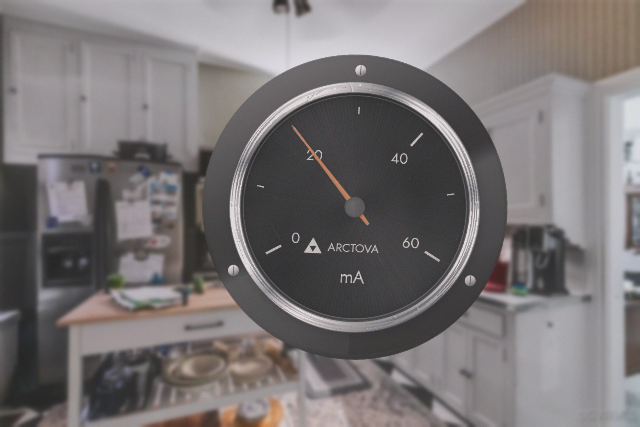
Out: 20 mA
